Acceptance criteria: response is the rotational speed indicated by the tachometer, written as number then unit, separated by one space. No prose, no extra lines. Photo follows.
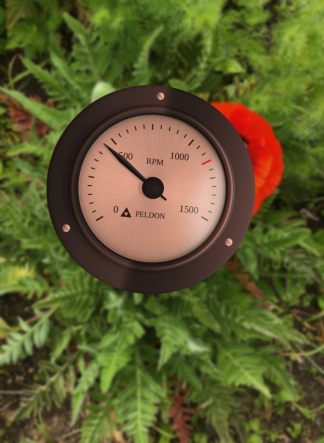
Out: 450 rpm
